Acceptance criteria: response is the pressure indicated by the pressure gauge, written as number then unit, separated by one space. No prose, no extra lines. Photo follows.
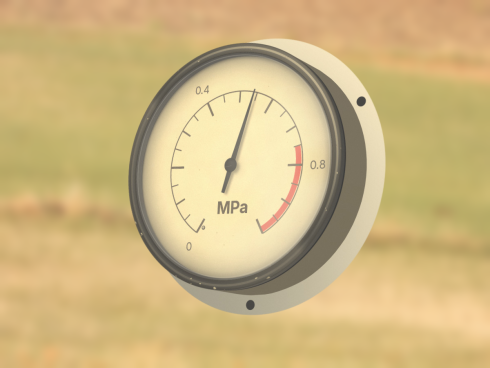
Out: 0.55 MPa
